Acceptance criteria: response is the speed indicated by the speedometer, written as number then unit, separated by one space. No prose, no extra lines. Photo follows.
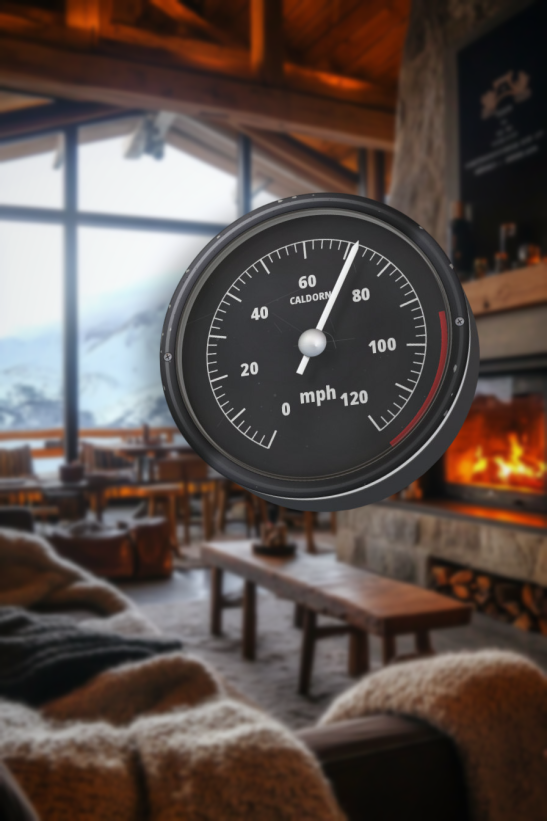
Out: 72 mph
